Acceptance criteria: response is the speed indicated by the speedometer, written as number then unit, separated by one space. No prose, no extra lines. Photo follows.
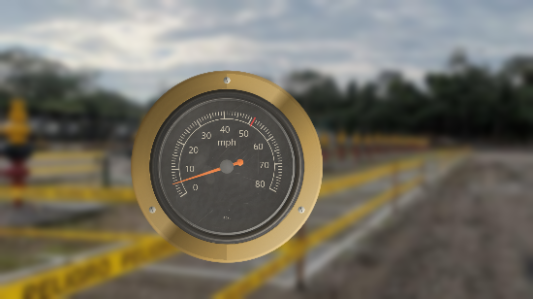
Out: 5 mph
